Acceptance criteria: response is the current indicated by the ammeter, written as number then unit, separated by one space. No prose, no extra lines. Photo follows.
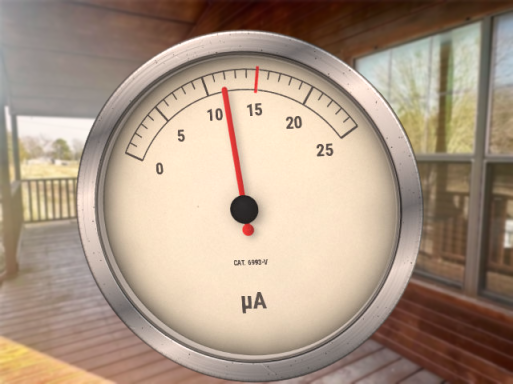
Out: 12 µA
